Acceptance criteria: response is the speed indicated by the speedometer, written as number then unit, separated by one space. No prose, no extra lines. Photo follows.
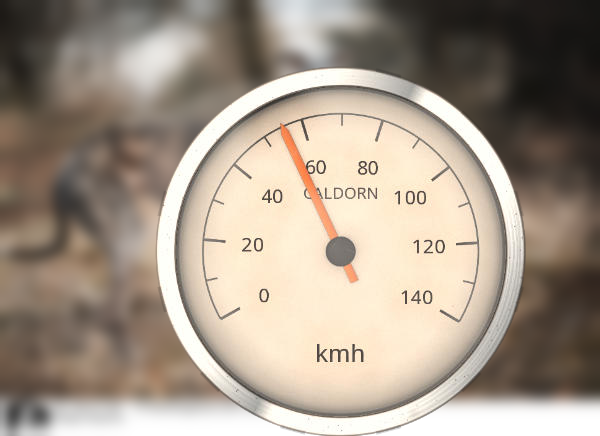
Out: 55 km/h
